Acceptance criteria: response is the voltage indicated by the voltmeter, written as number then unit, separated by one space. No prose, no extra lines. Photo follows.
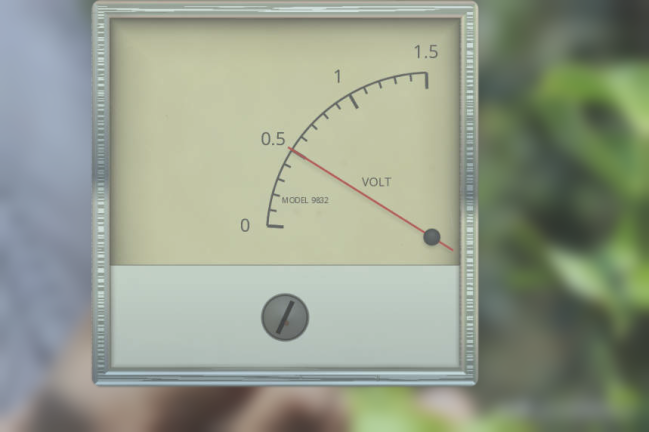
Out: 0.5 V
